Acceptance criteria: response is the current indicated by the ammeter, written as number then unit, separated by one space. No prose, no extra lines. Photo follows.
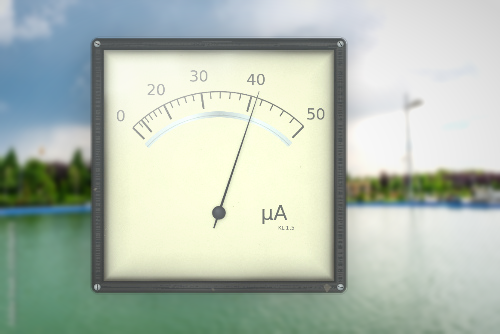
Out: 41 µA
